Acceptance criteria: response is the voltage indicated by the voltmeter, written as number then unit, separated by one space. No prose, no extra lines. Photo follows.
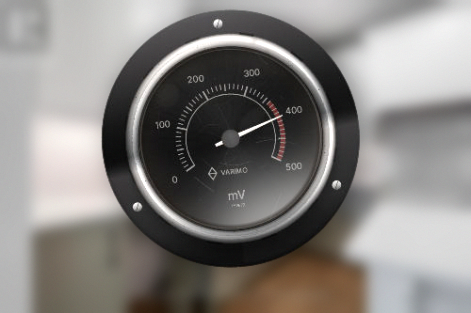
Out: 400 mV
